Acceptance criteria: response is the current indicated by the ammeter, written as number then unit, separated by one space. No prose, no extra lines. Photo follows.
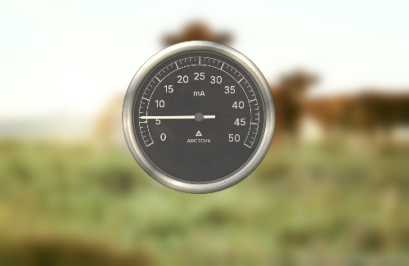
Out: 6 mA
